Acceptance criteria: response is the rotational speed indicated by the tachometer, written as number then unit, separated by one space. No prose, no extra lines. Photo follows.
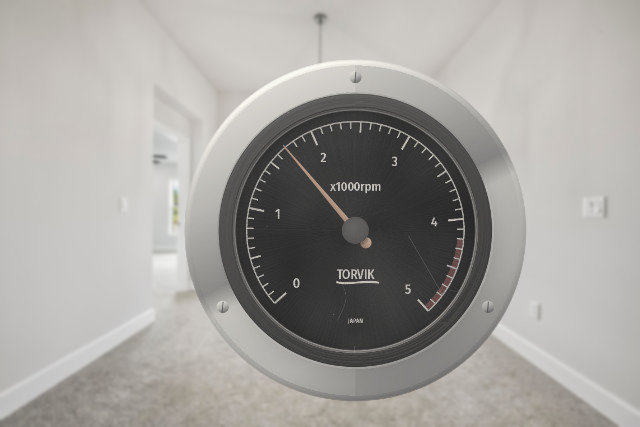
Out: 1700 rpm
